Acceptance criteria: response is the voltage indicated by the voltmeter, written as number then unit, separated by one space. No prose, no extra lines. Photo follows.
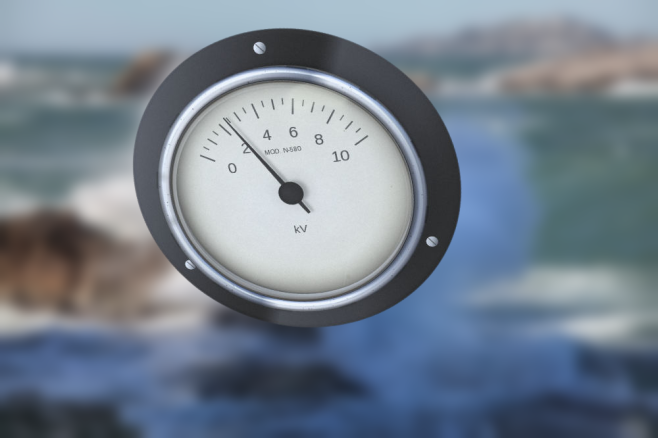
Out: 2.5 kV
